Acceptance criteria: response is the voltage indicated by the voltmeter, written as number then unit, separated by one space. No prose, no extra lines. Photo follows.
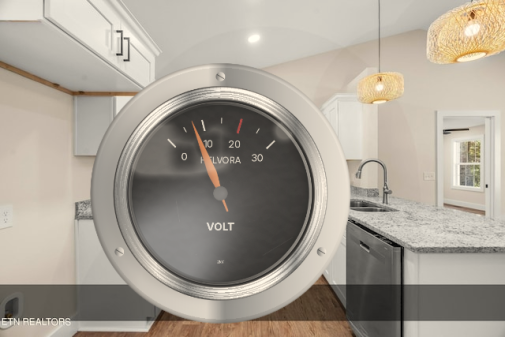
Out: 7.5 V
